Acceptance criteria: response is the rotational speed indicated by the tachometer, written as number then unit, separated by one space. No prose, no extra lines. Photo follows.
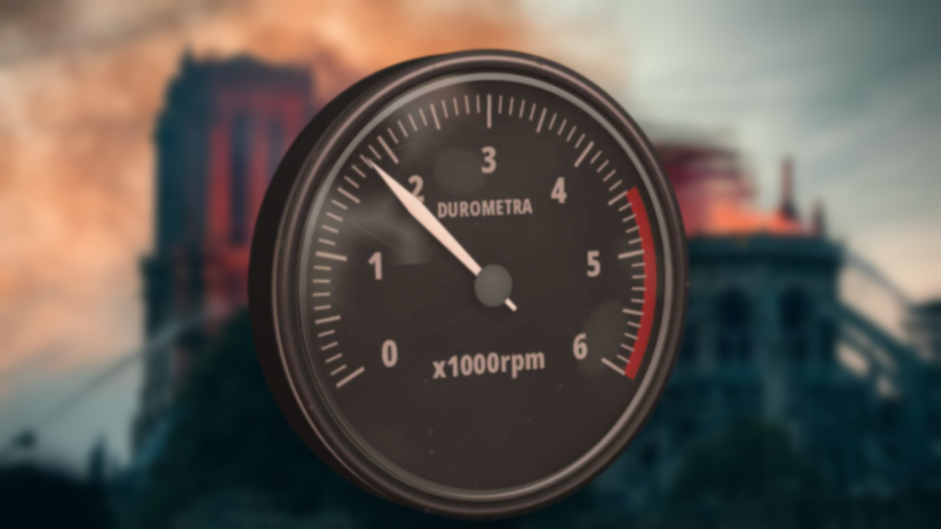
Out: 1800 rpm
